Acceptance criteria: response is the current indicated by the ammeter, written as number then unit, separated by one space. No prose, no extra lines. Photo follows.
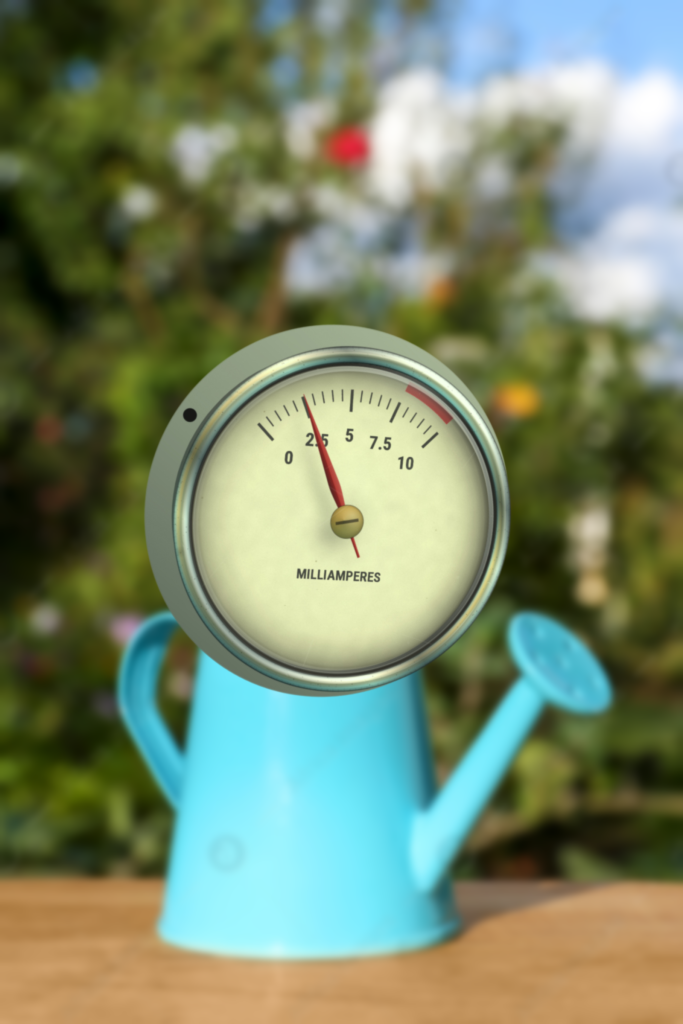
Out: 2.5 mA
